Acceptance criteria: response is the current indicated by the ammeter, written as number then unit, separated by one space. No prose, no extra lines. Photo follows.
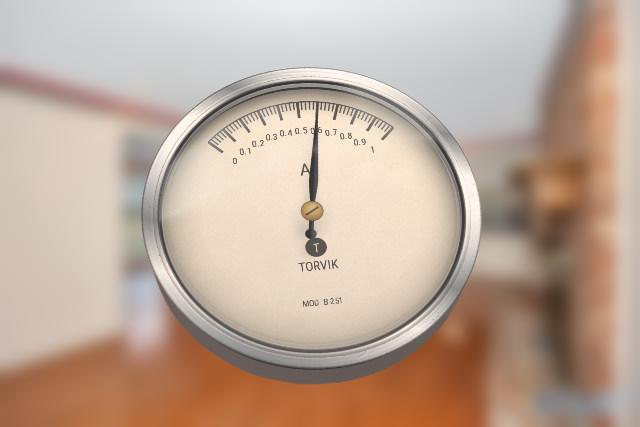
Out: 0.6 A
